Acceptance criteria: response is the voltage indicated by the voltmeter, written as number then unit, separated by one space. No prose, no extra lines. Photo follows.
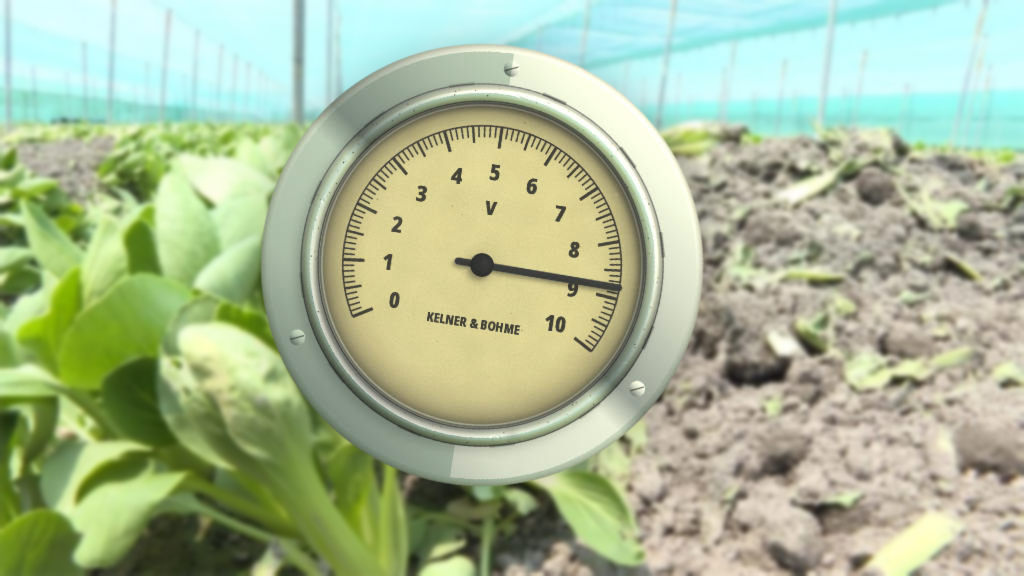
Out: 8.8 V
